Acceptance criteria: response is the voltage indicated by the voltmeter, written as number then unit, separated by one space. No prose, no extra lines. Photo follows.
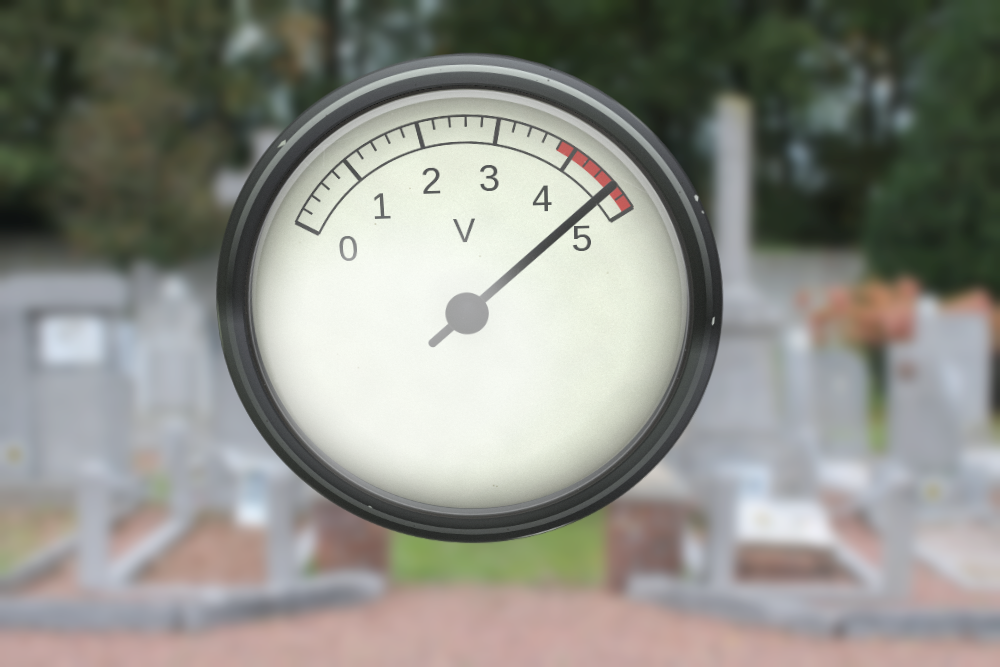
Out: 4.6 V
